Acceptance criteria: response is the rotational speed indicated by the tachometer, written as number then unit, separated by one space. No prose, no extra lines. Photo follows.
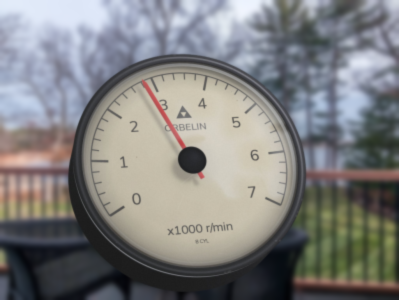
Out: 2800 rpm
